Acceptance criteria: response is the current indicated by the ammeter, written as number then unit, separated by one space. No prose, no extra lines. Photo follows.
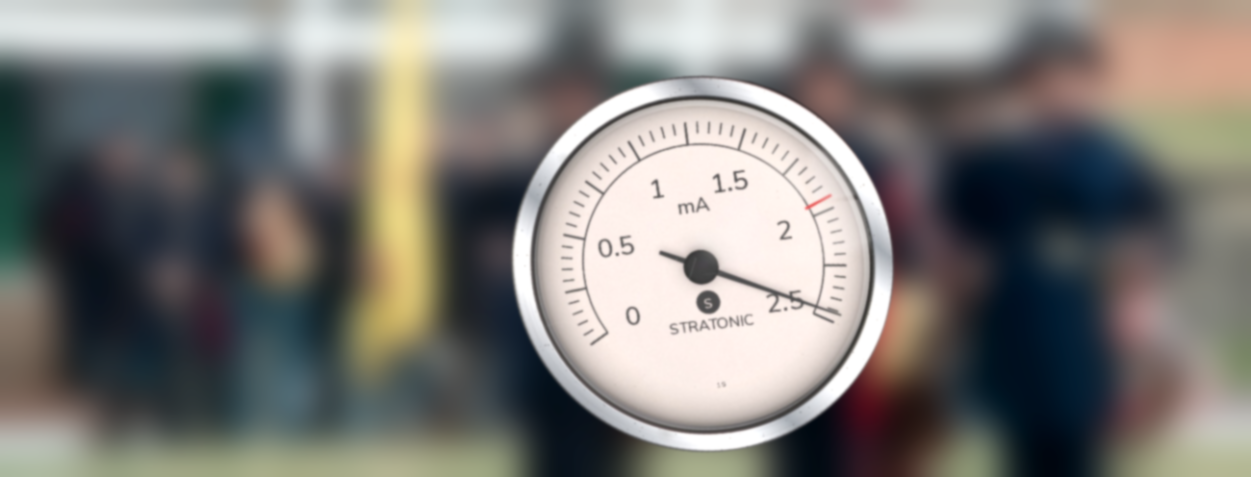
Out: 2.45 mA
